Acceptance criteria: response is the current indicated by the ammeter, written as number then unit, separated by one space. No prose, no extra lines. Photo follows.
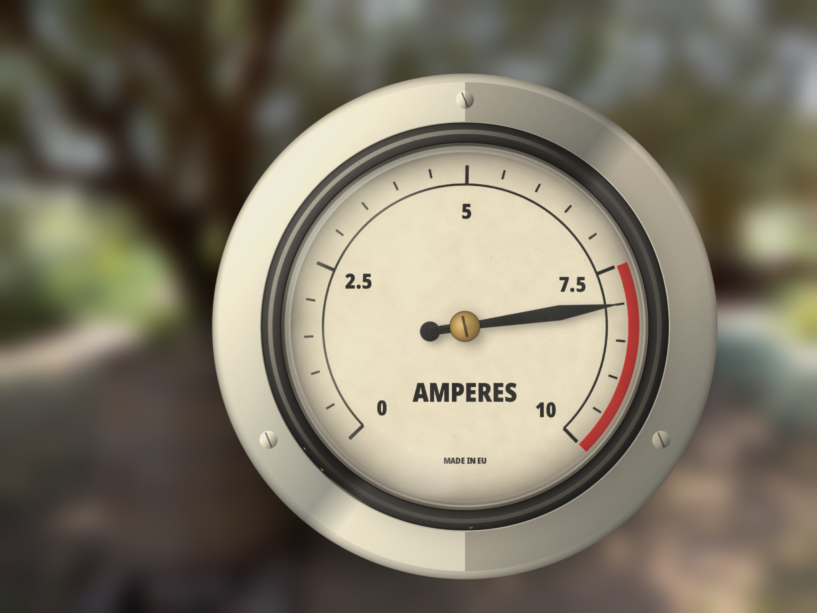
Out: 8 A
